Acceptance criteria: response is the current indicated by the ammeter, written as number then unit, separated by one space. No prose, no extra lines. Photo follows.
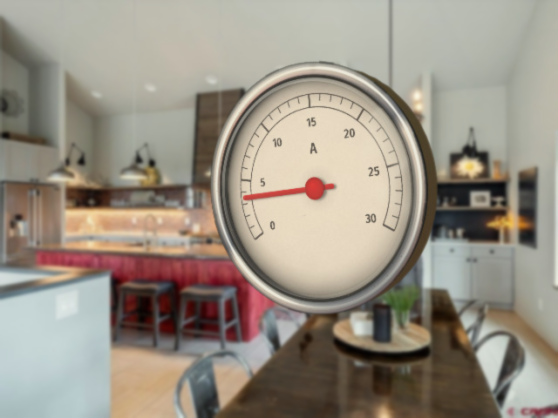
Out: 3.5 A
